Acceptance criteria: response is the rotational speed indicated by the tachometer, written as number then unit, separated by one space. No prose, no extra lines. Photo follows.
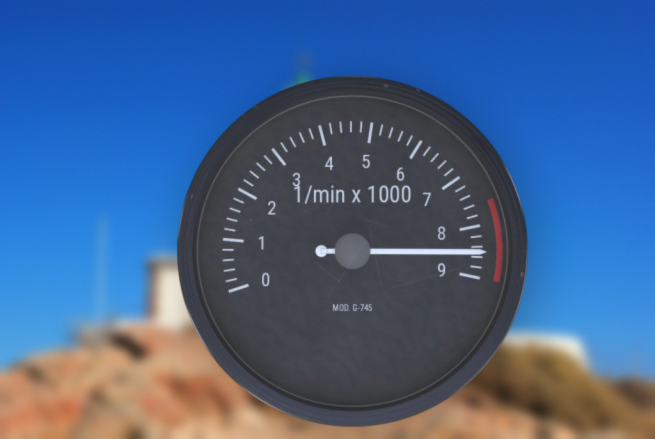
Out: 8500 rpm
